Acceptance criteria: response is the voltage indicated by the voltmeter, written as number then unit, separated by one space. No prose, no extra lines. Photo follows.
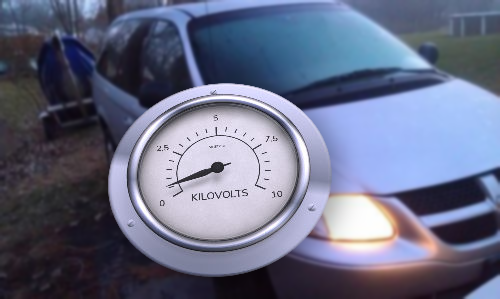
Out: 0.5 kV
